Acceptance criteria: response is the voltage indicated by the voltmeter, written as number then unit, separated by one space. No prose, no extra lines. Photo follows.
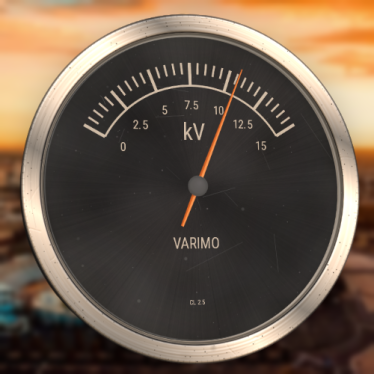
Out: 10.5 kV
